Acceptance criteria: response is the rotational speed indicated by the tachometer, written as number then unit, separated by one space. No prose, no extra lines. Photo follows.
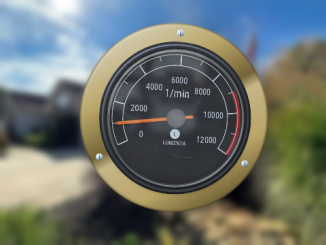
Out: 1000 rpm
